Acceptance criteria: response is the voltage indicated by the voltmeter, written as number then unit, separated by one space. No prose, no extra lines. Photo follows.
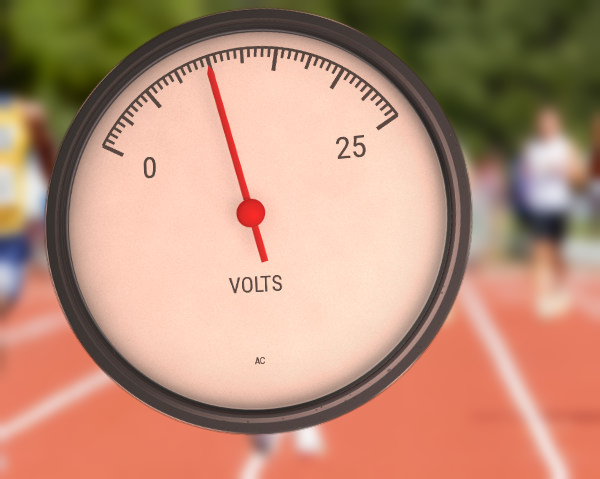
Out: 10 V
